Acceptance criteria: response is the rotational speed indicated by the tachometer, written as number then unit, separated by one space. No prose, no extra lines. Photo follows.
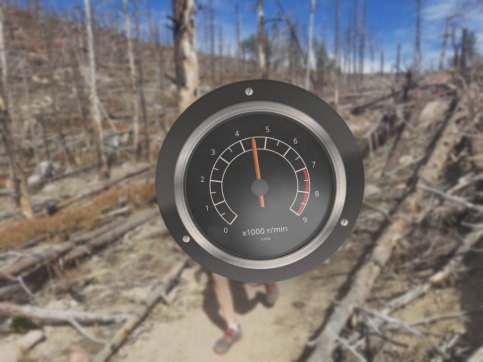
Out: 4500 rpm
